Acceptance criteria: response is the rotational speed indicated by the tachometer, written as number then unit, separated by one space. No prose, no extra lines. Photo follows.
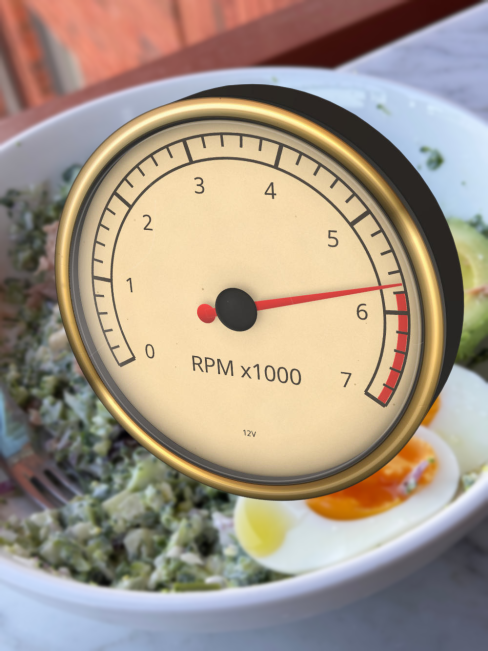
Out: 5700 rpm
